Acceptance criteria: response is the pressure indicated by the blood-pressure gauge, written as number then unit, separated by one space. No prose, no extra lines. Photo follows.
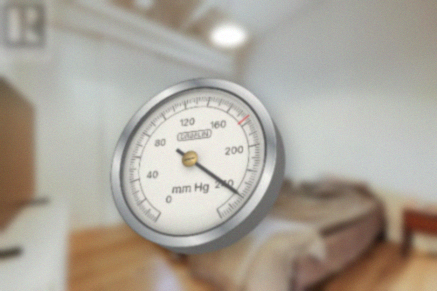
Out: 240 mmHg
